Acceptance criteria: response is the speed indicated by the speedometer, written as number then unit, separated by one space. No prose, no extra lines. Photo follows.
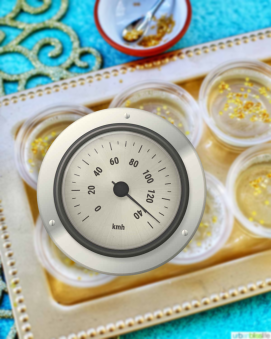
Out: 135 km/h
